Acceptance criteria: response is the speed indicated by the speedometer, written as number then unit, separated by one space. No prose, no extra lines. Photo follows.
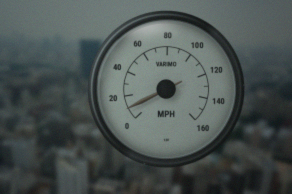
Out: 10 mph
